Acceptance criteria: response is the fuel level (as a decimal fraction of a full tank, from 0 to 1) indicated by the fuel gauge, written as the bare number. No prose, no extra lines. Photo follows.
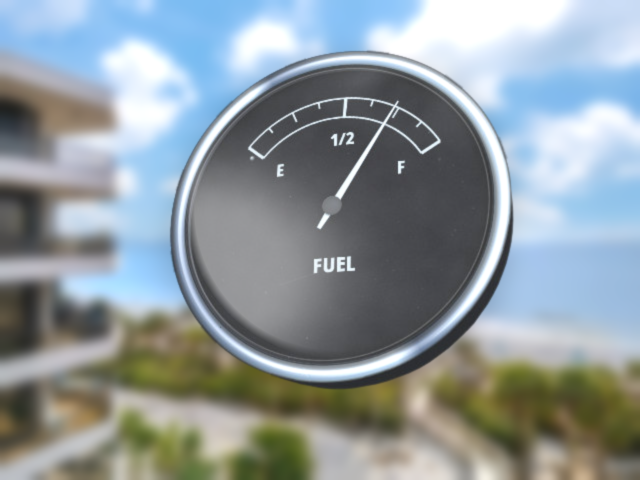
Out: 0.75
